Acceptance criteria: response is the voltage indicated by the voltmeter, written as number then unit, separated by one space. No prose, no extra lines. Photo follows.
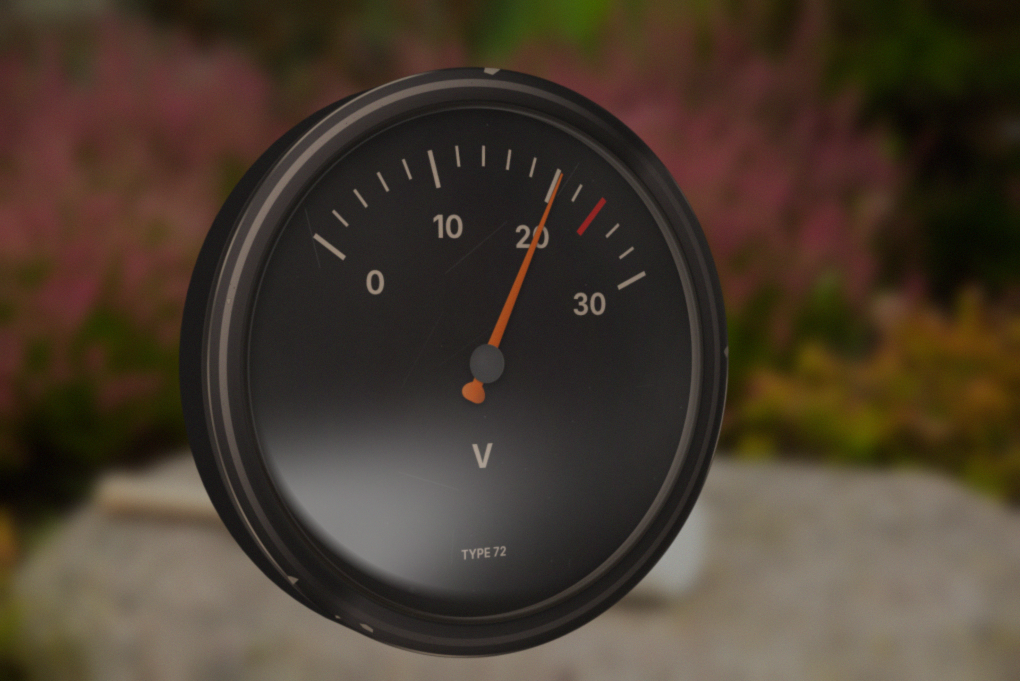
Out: 20 V
